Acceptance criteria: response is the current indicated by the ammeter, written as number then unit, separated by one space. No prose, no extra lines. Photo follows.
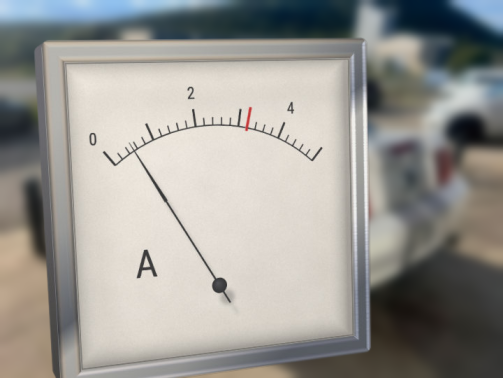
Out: 0.5 A
